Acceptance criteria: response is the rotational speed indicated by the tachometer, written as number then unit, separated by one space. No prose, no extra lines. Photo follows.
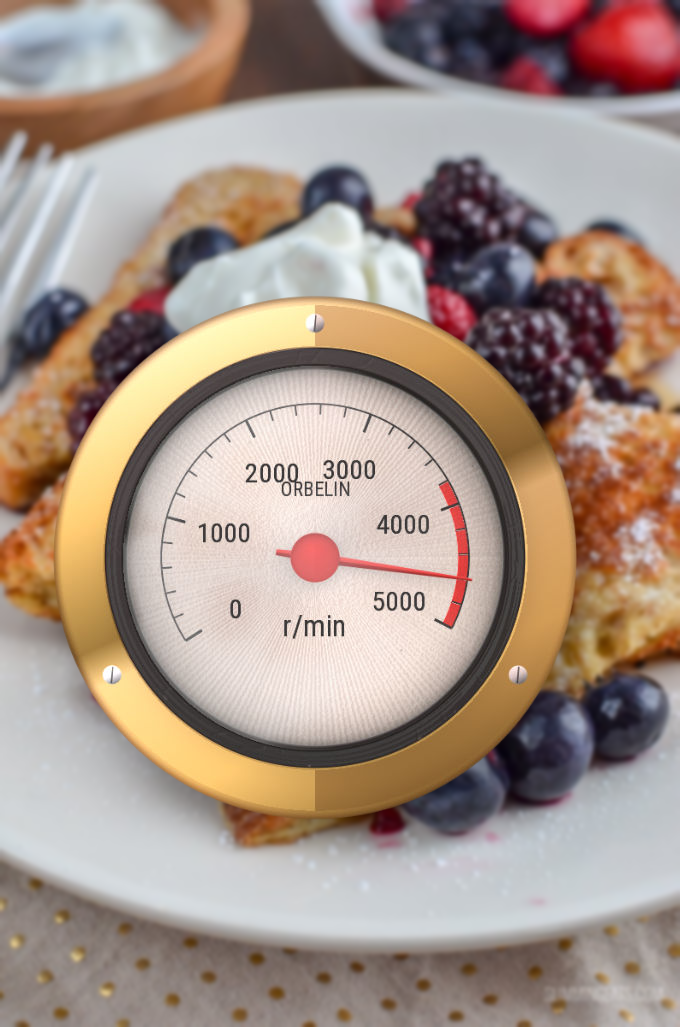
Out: 4600 rpm
